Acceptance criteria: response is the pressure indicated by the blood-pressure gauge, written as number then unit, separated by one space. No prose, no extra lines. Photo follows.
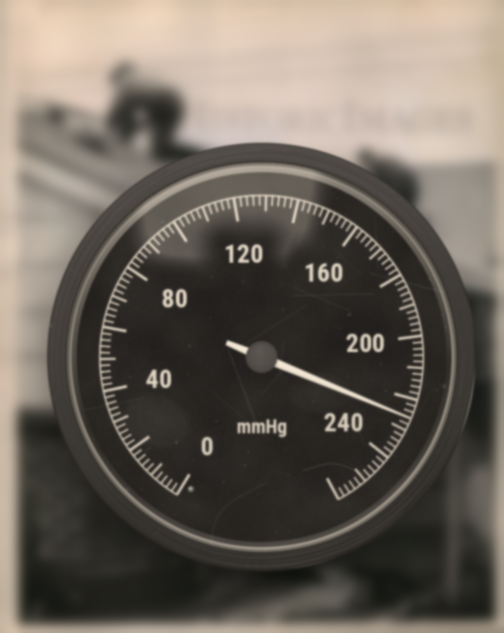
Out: 226 mmHg
